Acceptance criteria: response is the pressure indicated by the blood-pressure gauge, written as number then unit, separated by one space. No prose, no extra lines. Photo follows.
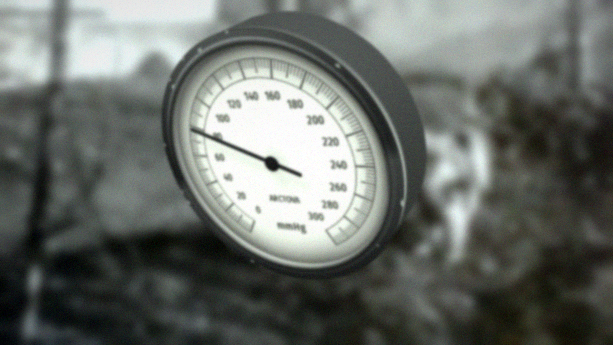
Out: 80 mmHg
